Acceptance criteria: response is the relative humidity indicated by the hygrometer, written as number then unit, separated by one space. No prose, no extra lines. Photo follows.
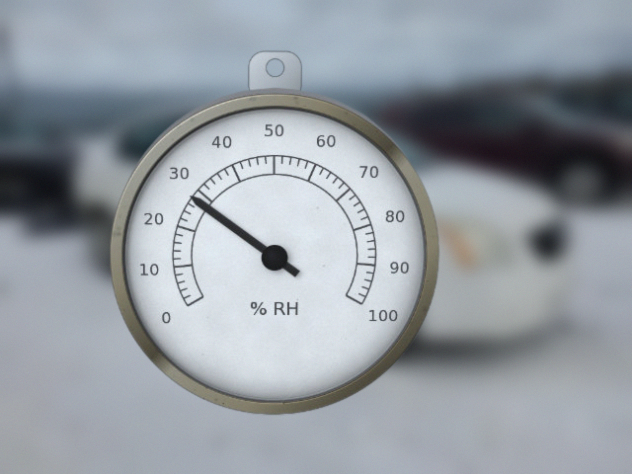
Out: 28 %
